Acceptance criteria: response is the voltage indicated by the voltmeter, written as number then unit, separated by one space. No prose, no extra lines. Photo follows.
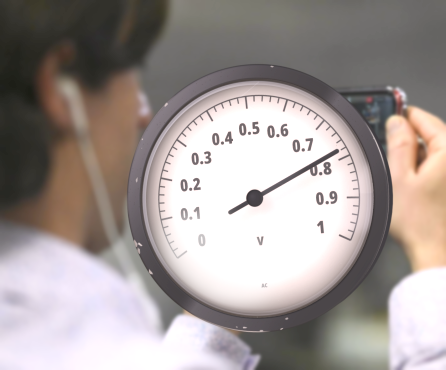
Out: 0.78 V
